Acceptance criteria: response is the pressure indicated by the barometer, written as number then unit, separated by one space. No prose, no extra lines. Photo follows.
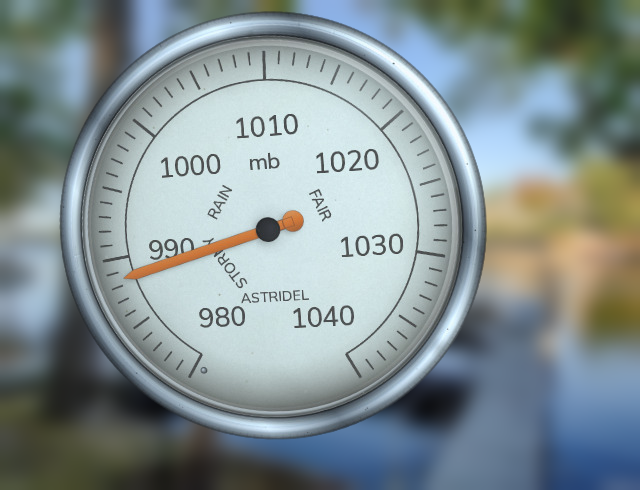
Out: 988.5 mbar
